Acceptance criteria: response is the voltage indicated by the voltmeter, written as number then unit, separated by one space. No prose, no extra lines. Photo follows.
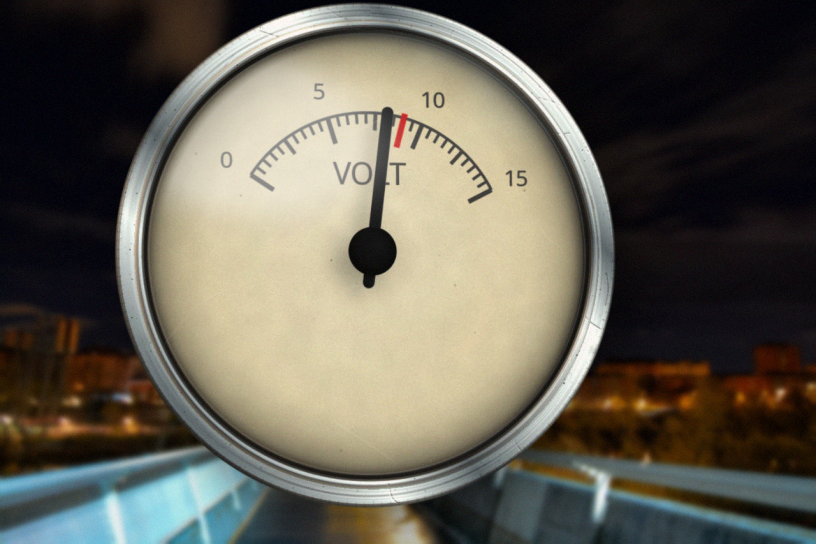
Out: 8 V
